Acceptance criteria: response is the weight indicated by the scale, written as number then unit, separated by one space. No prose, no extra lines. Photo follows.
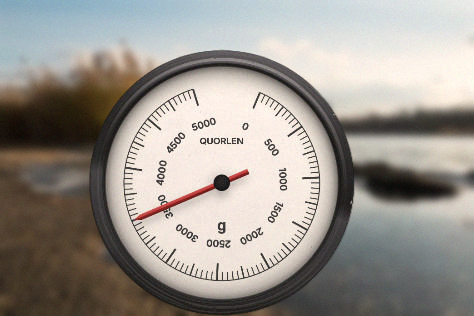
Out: 3500 g
